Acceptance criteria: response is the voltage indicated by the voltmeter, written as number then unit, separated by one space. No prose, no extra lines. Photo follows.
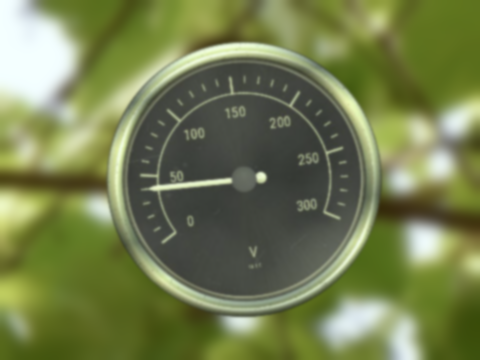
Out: 40 V
